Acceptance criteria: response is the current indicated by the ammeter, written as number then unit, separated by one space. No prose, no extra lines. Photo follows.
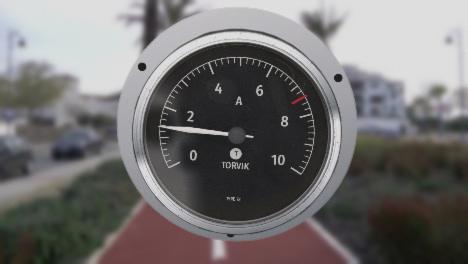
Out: 1.4 A
